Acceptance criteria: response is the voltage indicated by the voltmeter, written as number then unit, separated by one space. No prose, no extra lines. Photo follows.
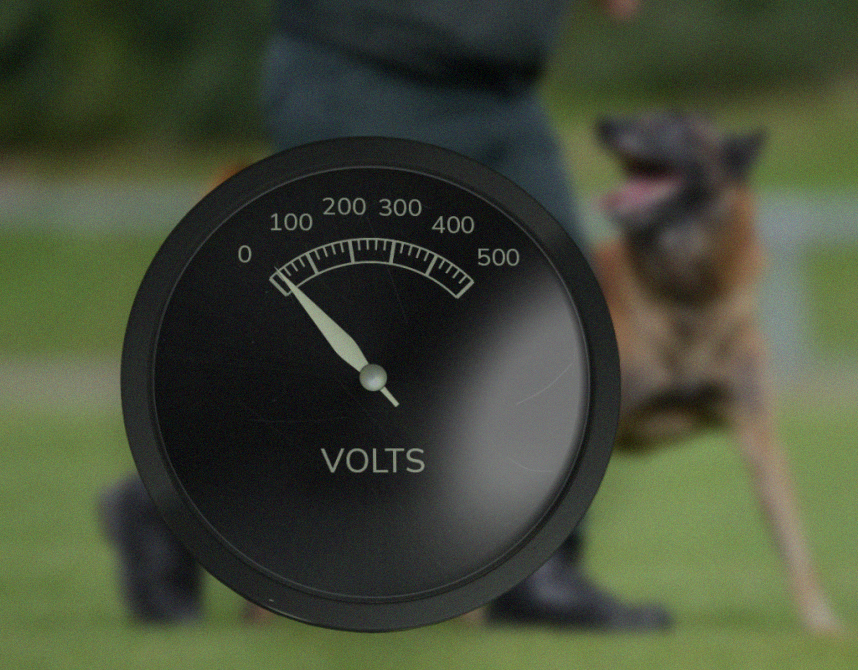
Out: 20 V
